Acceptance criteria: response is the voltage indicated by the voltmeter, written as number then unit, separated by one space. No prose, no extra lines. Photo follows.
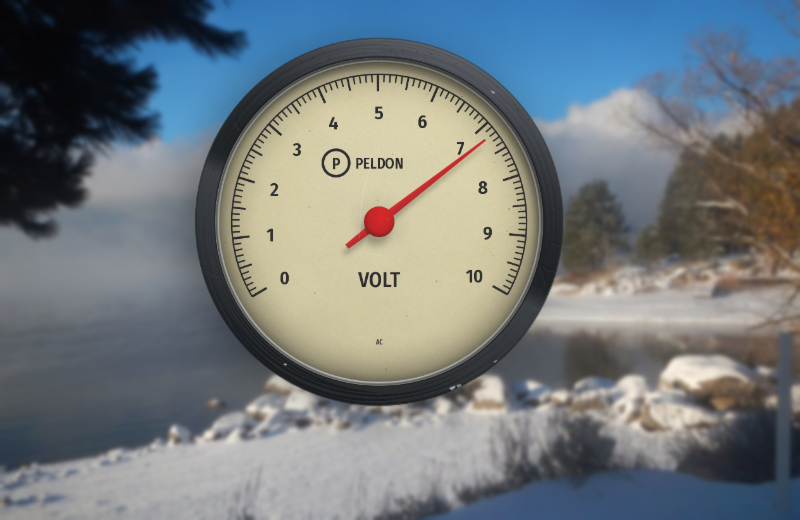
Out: 7.2 V
